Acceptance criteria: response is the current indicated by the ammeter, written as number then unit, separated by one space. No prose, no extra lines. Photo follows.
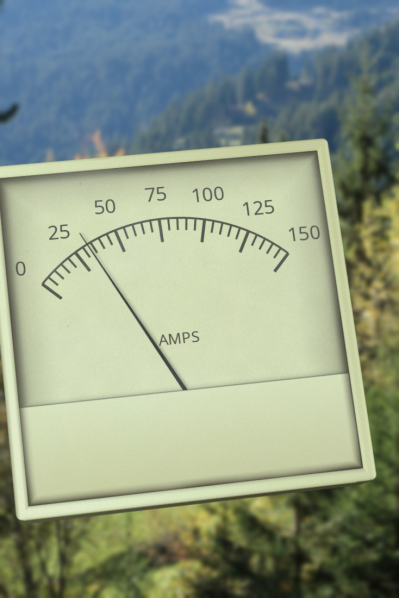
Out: 32.5 A
